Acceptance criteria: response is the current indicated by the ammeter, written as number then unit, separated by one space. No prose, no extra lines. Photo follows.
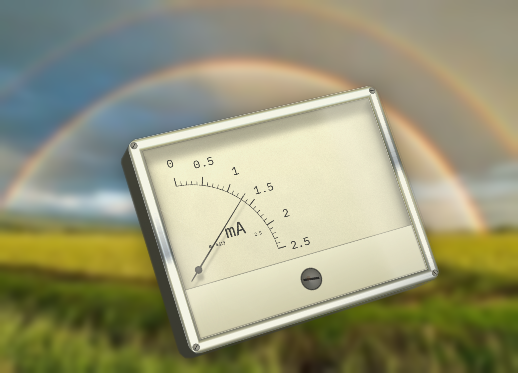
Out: 1.3 mA
